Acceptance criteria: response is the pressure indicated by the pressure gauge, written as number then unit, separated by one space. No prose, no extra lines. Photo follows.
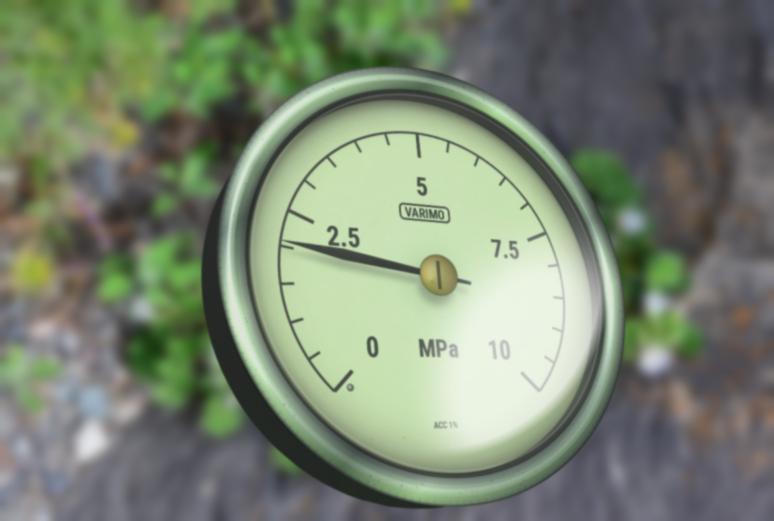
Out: 2 MPa
